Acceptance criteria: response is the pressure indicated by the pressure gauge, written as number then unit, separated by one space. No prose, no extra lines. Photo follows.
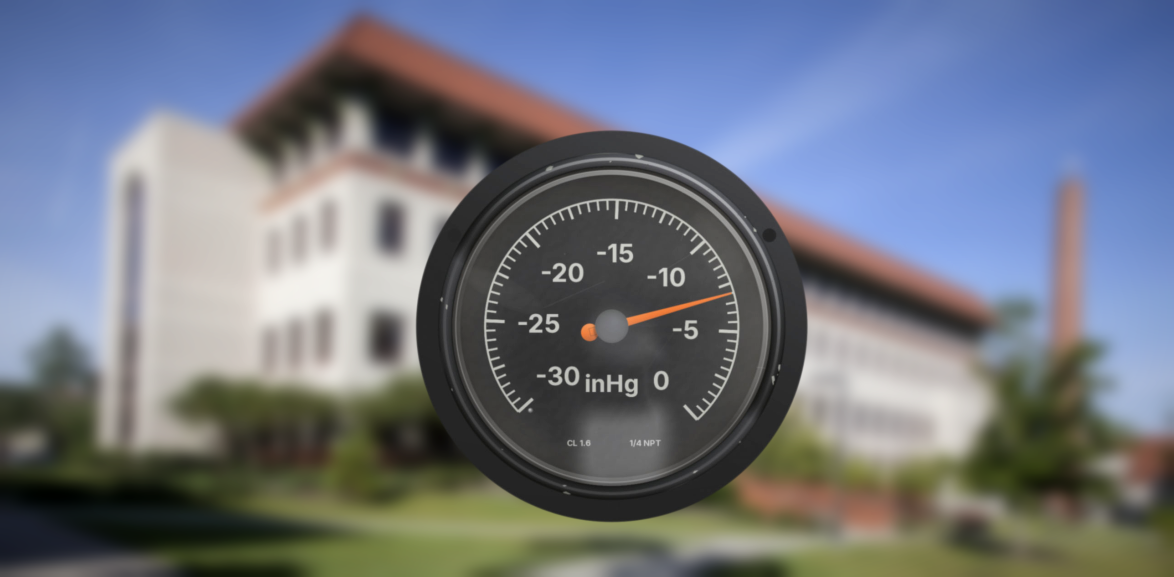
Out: -7 inHg
